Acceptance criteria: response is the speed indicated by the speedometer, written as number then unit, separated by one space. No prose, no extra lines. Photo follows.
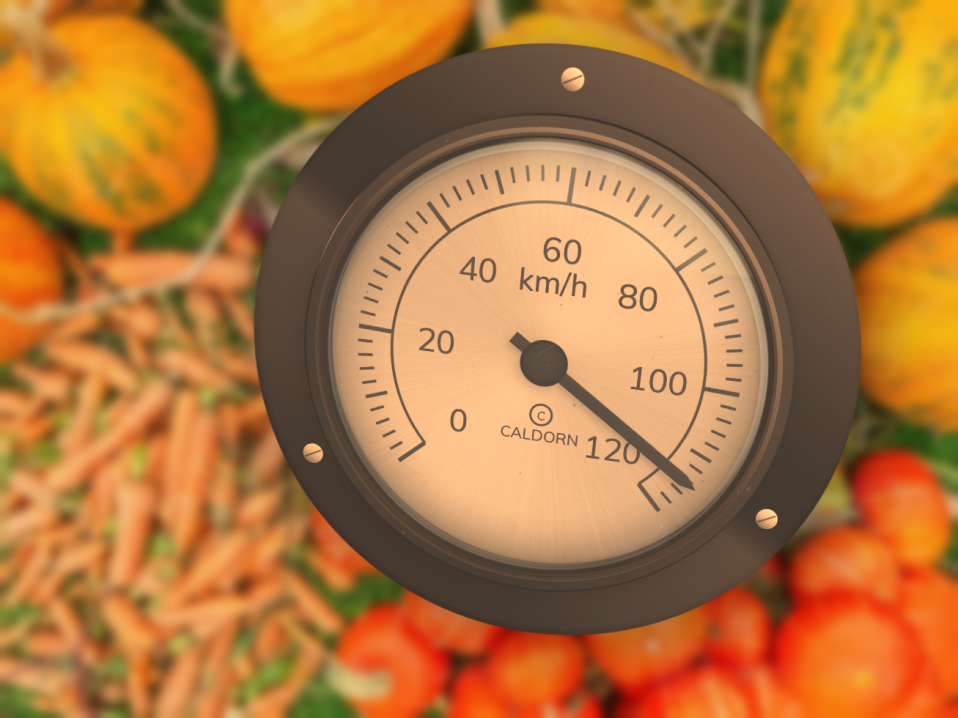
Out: 114 km/h
